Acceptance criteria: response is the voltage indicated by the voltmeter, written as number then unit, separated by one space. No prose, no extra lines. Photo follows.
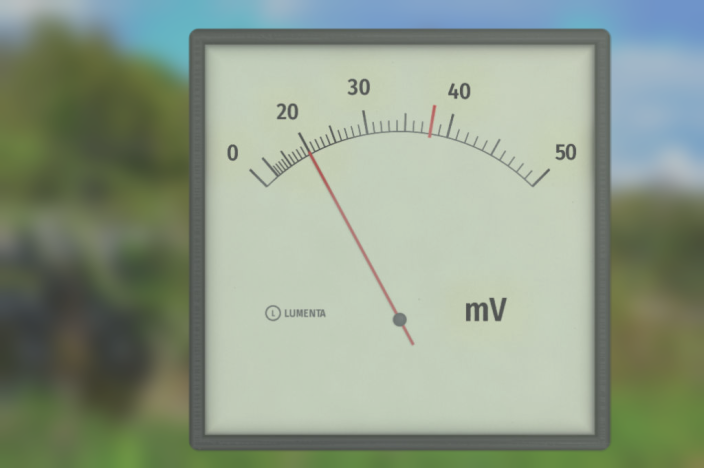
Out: 20 mV
